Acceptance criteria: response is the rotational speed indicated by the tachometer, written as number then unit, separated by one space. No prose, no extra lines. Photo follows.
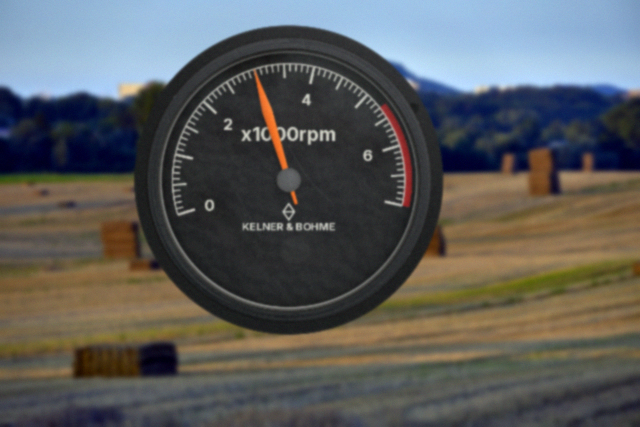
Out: 3000 rpm
